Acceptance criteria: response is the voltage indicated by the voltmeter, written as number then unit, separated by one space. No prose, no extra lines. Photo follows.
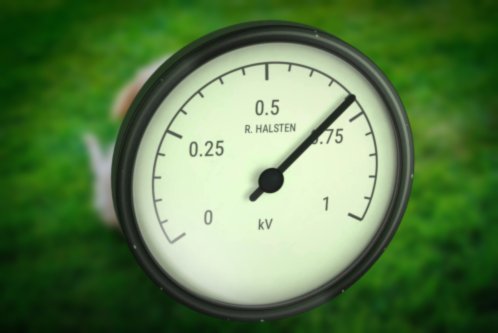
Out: 0.7 kV
